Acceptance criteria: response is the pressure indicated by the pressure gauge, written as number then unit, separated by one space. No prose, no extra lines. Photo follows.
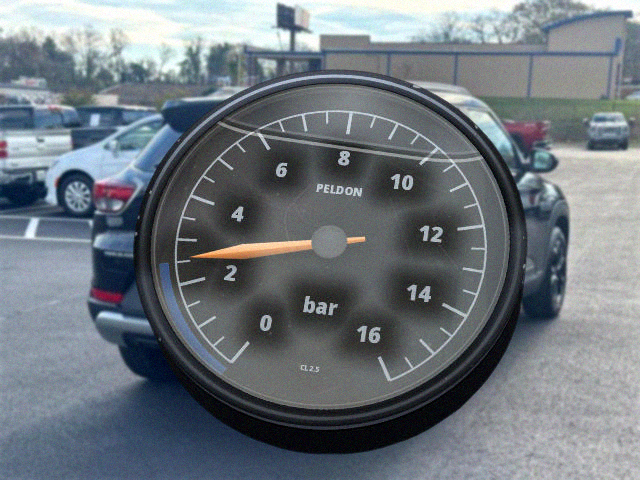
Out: 2.5 bar
